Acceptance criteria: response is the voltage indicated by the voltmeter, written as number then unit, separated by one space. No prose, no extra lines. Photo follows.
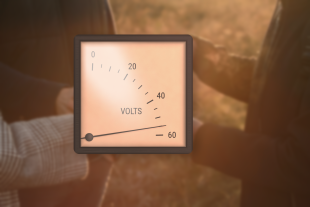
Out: 55 V
